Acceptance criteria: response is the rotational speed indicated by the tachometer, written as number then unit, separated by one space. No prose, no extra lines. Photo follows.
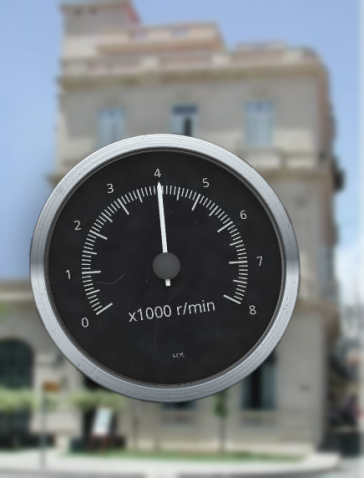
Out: 4000 rpm
